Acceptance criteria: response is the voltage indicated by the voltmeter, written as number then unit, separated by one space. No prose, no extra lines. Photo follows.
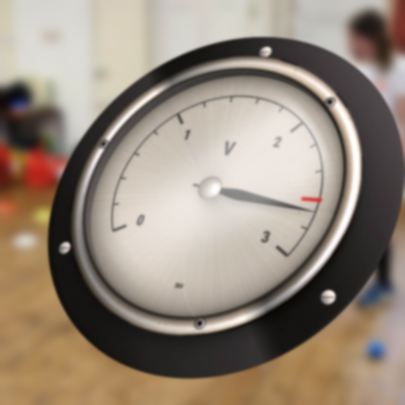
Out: 2.7 V
